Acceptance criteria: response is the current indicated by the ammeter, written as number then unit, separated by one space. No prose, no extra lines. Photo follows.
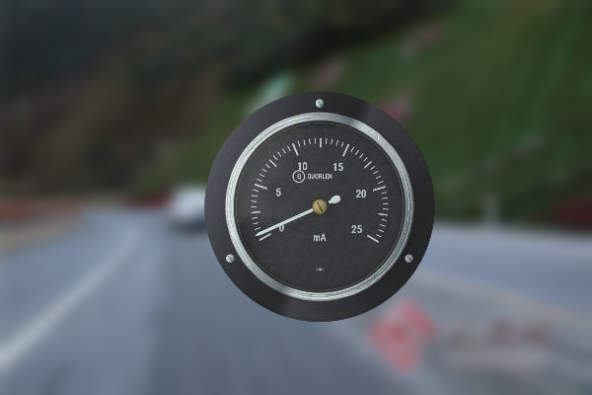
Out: 0.5 mA
